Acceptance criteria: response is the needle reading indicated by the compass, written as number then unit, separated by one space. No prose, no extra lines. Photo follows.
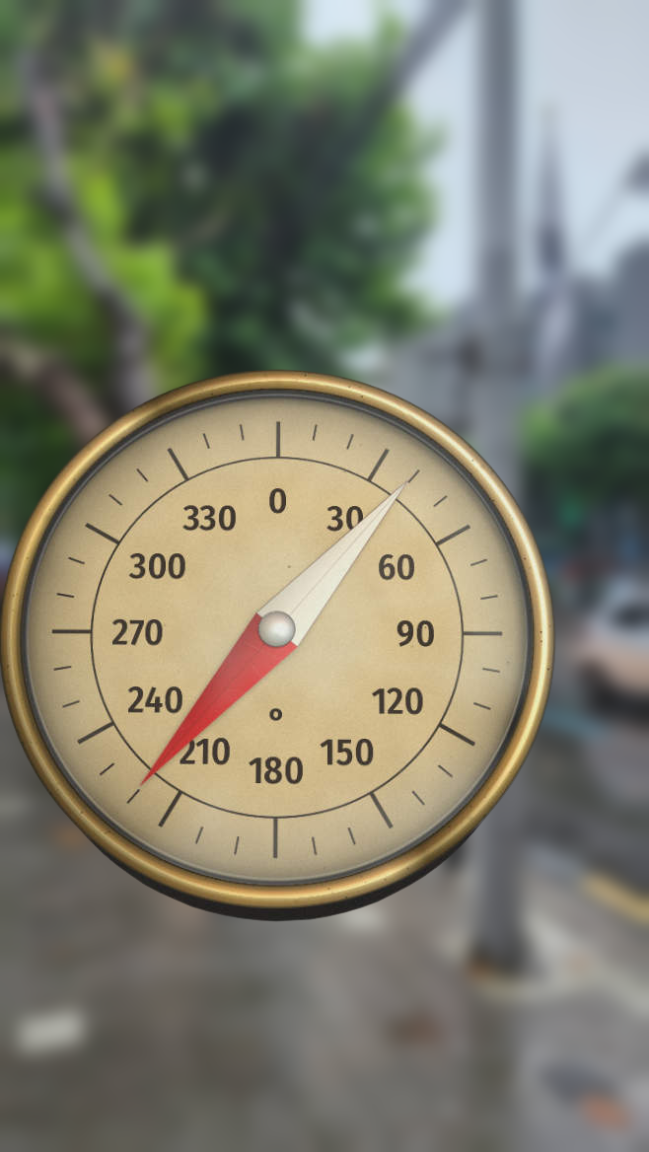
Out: 220 °
